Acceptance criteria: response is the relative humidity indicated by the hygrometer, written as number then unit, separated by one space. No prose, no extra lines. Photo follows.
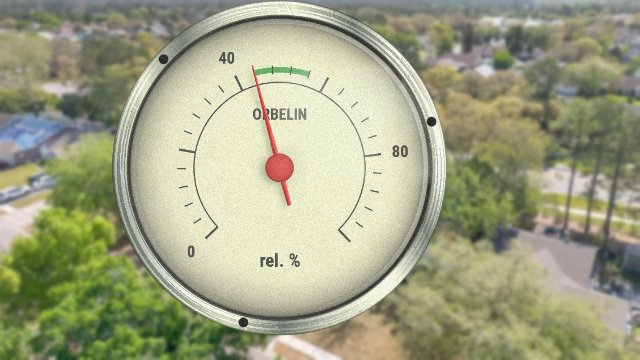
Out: 44 %
